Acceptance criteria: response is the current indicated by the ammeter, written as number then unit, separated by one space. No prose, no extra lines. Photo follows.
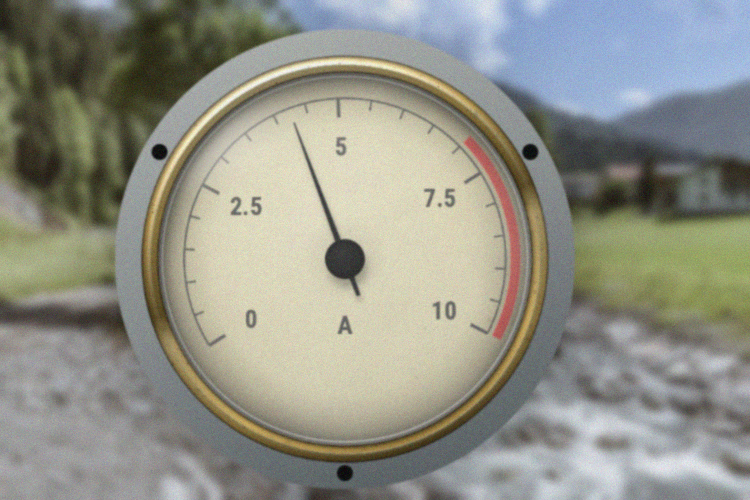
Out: 4.25 A
